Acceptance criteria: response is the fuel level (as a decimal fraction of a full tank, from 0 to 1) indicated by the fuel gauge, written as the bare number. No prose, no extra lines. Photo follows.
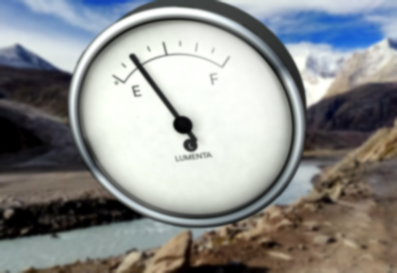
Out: 0.25
